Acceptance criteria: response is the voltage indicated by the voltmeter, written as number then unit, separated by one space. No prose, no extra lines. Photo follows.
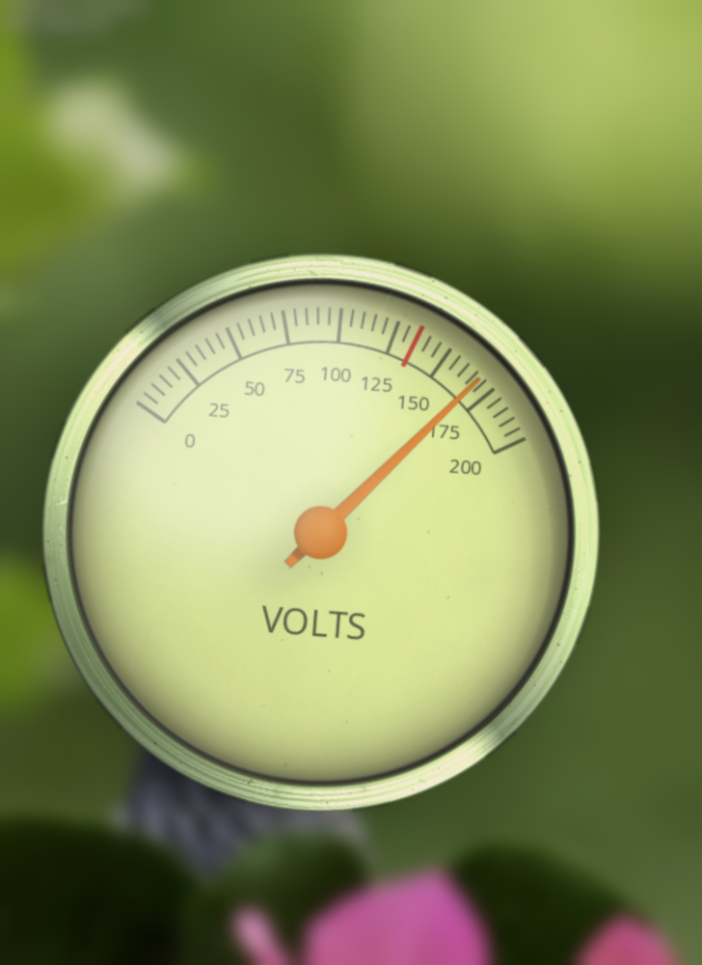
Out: 167.5 V
